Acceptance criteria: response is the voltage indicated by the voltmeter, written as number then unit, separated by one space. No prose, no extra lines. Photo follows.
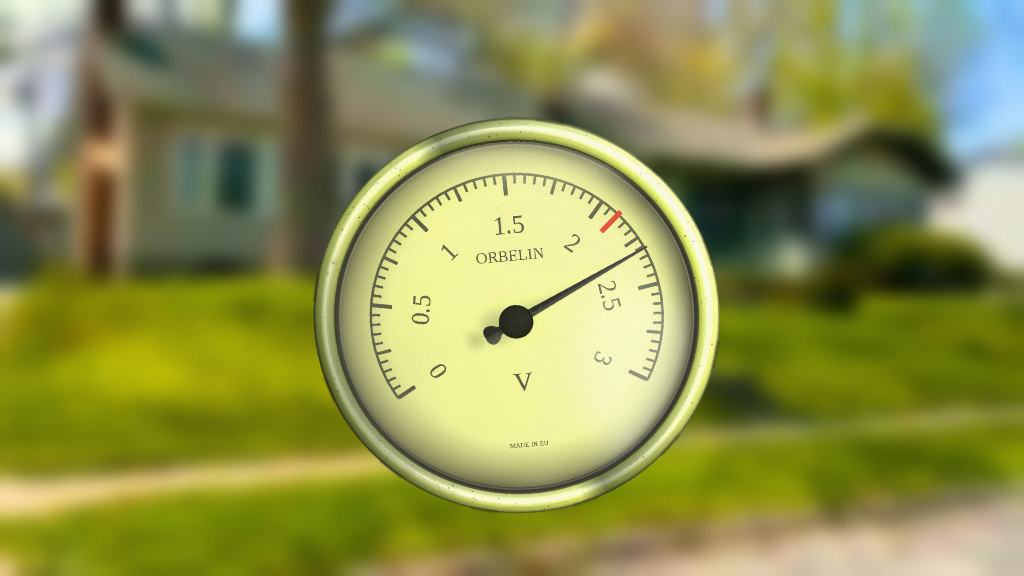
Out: 2.3 V
